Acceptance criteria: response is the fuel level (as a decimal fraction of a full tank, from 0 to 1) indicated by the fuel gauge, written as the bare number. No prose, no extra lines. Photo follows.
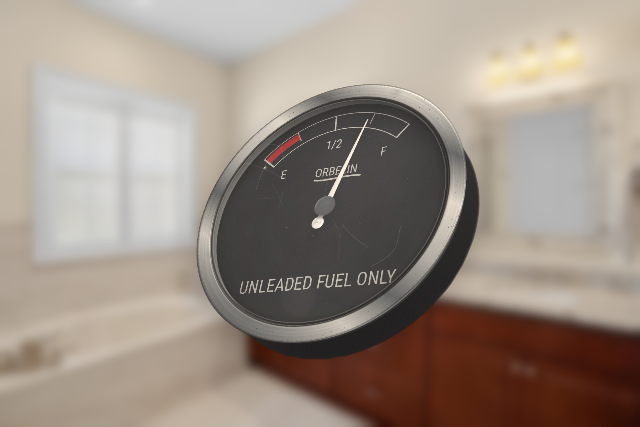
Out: 0.75
